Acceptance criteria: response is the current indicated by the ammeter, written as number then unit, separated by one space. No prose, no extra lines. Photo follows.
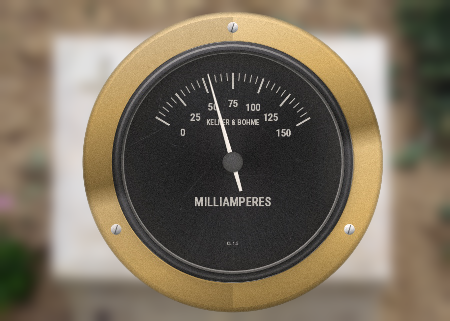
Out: 55 mA
